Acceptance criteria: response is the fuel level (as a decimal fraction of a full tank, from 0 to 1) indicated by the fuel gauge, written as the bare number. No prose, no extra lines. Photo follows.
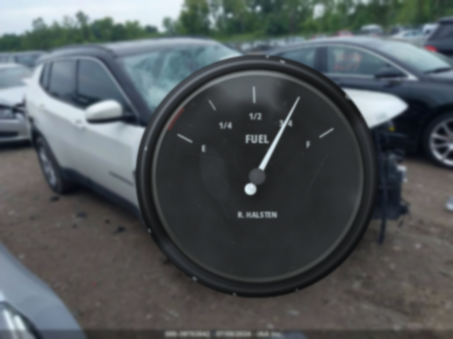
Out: 0.75
